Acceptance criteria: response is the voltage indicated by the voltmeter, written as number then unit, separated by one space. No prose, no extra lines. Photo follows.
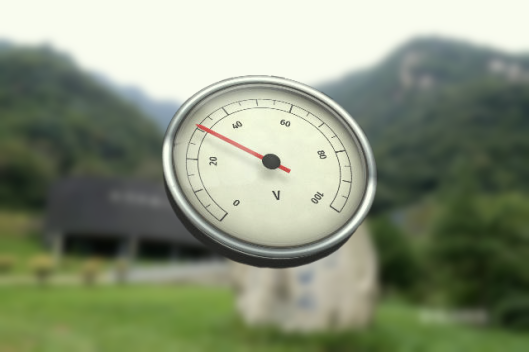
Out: 30 V
